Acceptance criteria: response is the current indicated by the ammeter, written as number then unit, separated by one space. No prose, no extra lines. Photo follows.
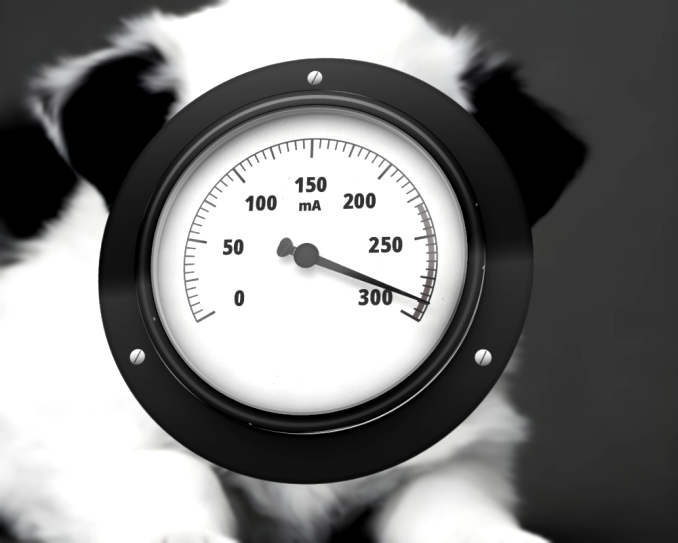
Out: 290 mA
